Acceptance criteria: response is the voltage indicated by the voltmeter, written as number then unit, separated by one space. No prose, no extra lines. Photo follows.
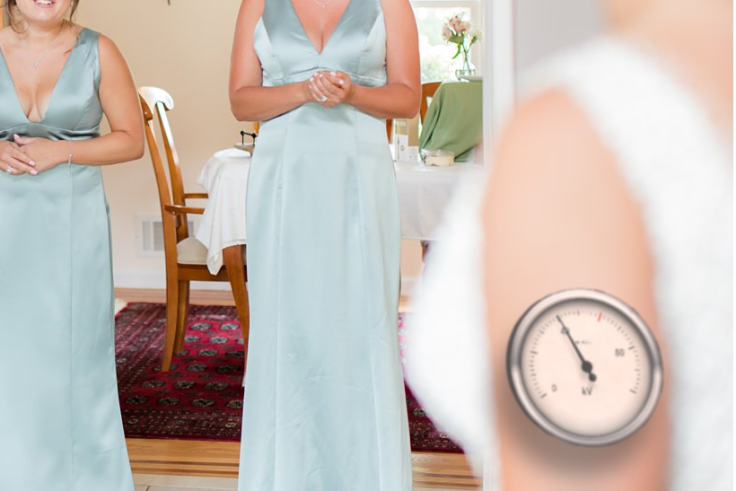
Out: 40 kV
